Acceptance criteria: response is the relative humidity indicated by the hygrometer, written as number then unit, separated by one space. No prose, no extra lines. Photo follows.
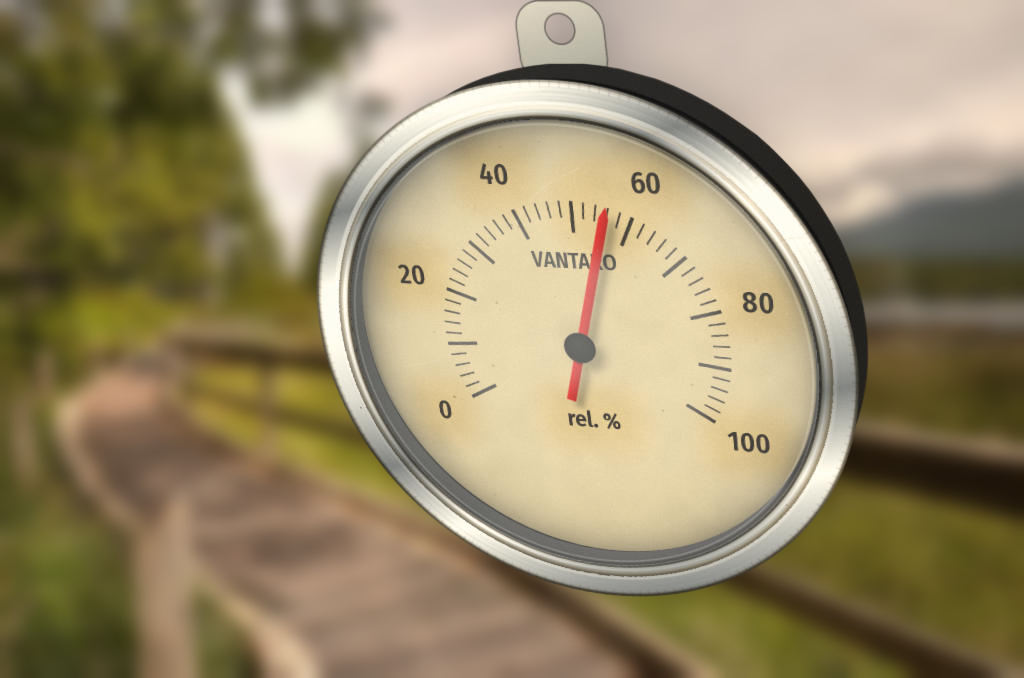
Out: 56 %
